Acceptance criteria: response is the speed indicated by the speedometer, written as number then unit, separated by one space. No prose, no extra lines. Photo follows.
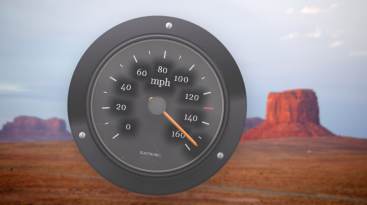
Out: 155 mph
